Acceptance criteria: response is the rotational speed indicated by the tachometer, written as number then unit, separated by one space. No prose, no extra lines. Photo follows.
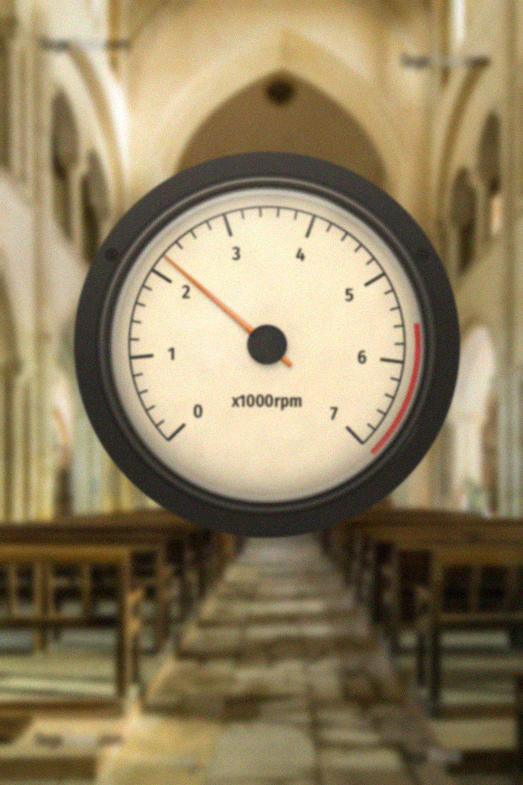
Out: 2200 rpm
